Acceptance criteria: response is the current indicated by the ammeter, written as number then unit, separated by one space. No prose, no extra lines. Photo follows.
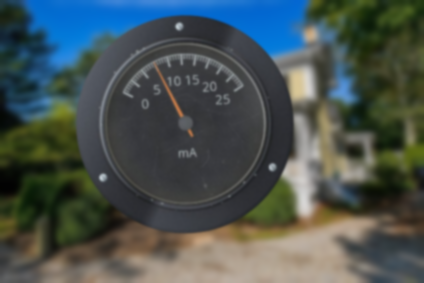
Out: 7.5 mA
